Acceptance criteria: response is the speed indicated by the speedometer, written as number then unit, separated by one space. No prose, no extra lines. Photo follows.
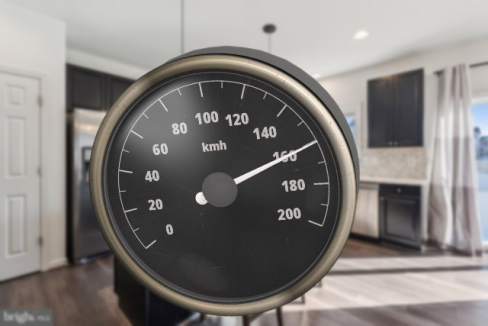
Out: 160 km/h
